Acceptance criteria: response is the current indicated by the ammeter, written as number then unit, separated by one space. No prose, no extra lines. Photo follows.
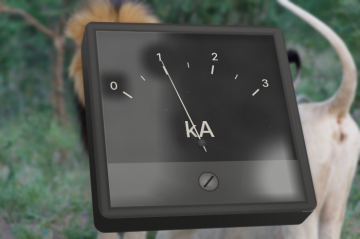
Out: 1 kA
